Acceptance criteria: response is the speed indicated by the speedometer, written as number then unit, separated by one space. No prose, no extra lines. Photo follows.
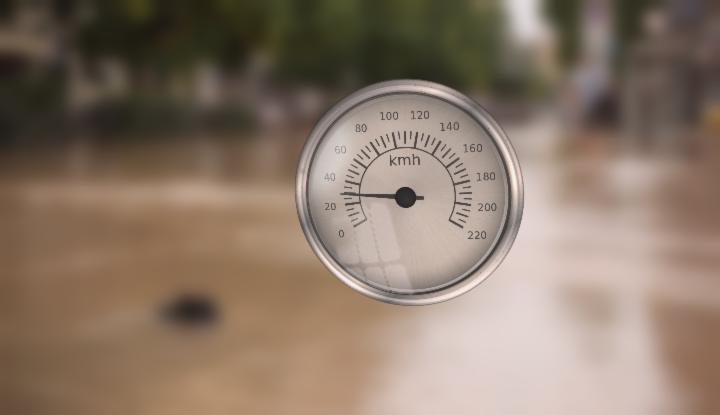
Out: 30 km/h
